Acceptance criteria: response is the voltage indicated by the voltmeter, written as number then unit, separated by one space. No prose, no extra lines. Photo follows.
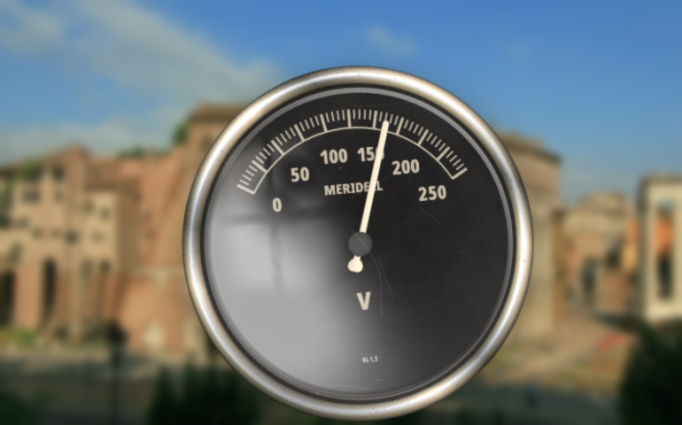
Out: 160 V
